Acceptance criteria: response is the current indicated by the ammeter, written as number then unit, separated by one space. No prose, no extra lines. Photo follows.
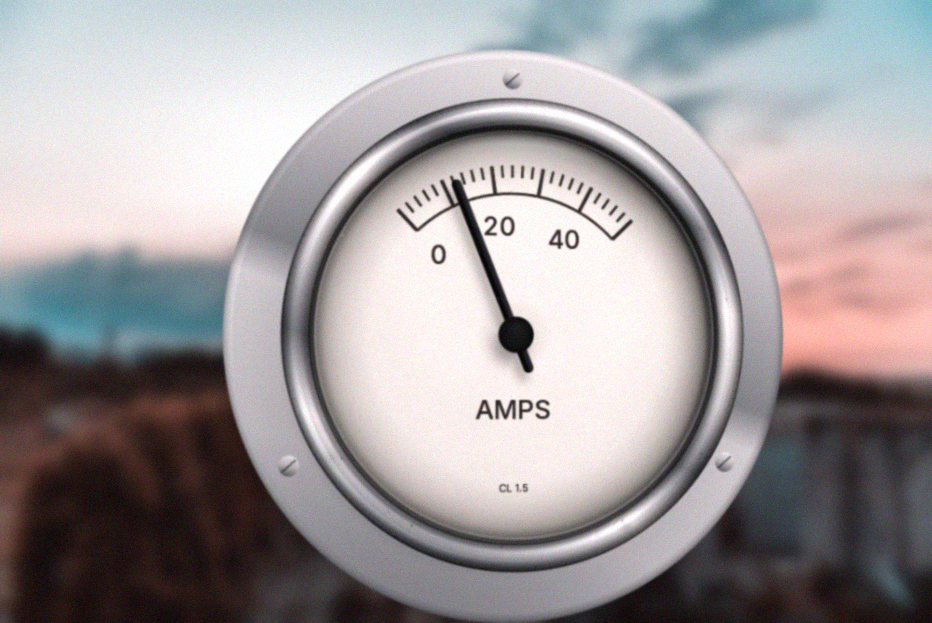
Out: 12 A
